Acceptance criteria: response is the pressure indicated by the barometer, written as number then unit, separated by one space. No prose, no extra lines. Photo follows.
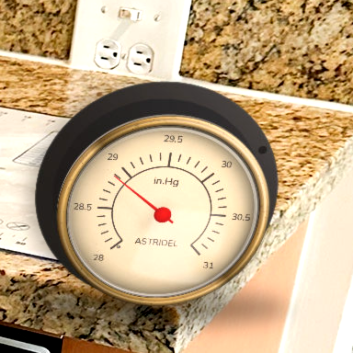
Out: 28.9 inHg
